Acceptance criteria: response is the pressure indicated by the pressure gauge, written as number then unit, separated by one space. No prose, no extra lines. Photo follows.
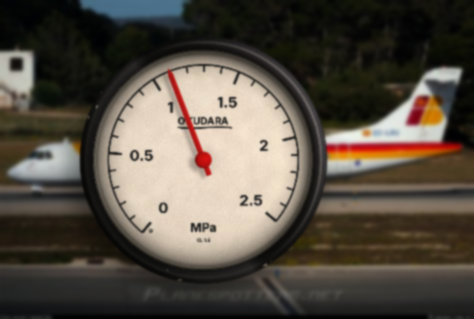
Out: 1.1 MPa
